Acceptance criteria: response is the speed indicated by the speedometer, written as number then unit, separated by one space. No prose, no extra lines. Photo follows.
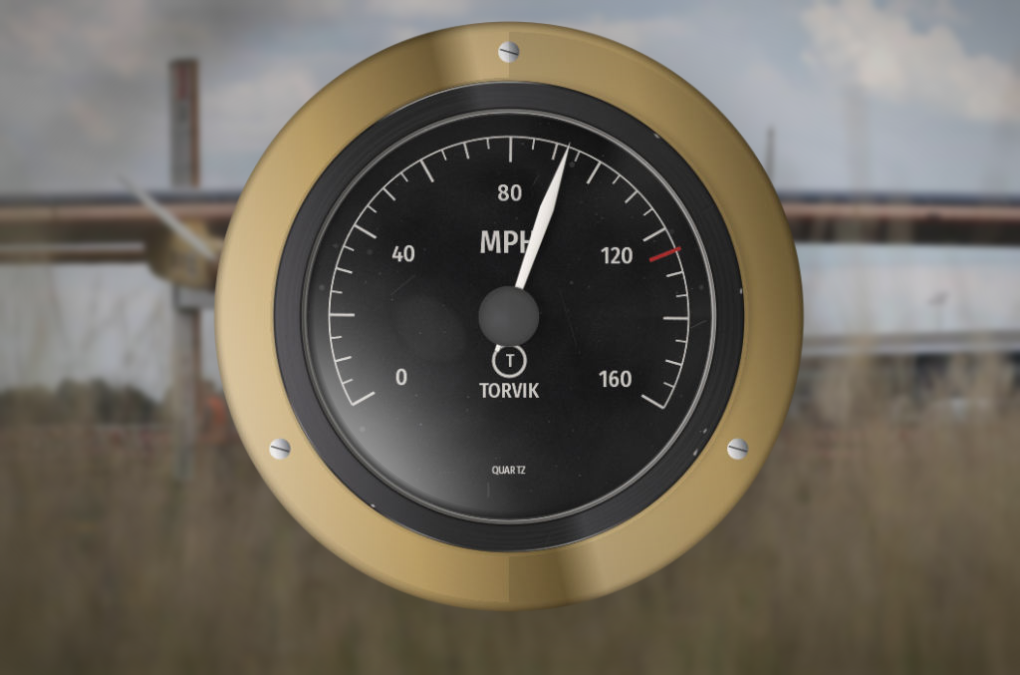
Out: 92.5 mph
